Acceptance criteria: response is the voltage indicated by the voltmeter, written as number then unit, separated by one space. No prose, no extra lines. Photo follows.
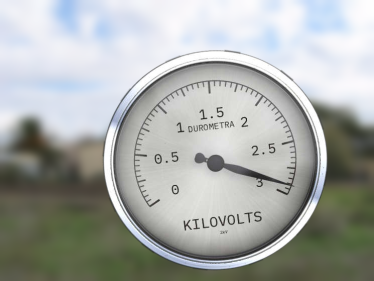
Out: 2.9 kV
